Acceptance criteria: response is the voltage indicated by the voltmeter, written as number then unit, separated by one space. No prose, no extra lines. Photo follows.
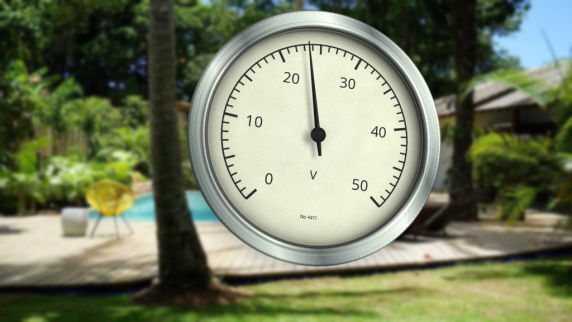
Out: 23.5 V
